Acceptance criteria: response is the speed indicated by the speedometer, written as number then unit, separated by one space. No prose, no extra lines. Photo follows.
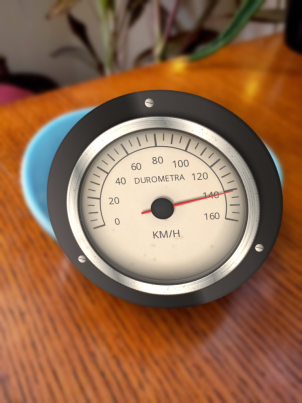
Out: 140 km/h
